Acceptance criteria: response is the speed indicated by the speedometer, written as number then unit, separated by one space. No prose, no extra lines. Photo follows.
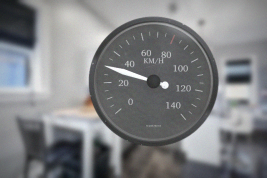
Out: 30 km/h
